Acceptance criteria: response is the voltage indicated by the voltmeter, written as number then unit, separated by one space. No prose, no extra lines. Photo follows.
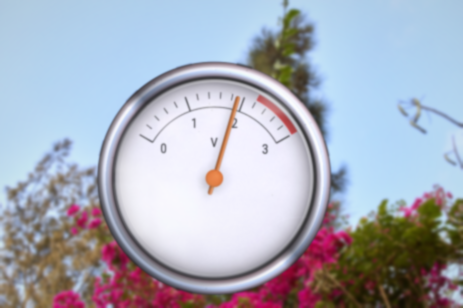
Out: 1.9 V
